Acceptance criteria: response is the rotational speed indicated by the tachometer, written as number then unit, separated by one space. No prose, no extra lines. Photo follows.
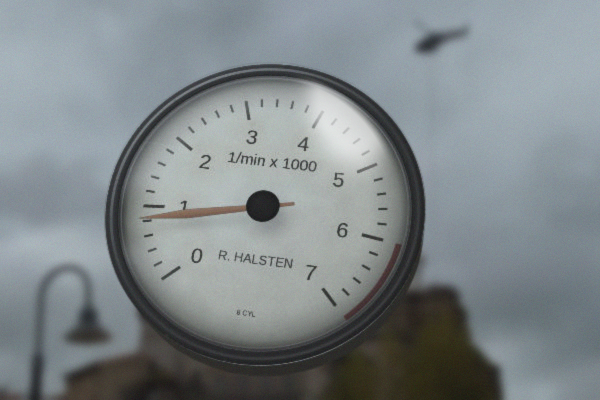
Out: 800 rpm
